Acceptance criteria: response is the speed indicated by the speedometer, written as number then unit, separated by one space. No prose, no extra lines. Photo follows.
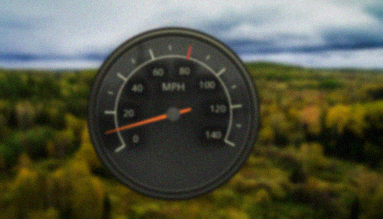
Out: 10 mph
